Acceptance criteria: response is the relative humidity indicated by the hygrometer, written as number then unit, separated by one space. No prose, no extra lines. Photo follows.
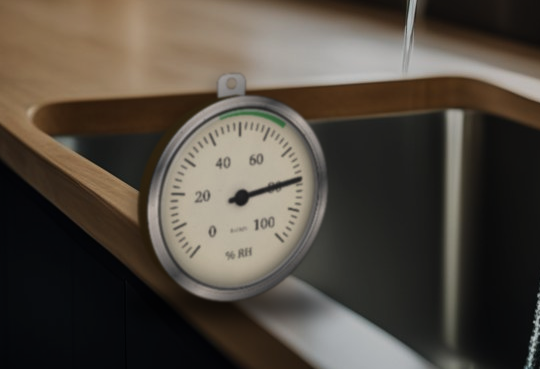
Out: 80 %
